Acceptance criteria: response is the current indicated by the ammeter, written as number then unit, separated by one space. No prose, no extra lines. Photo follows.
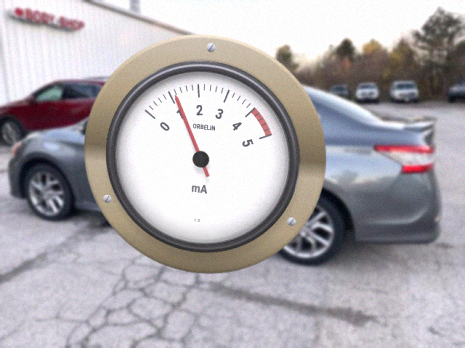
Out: 1.2 mA
